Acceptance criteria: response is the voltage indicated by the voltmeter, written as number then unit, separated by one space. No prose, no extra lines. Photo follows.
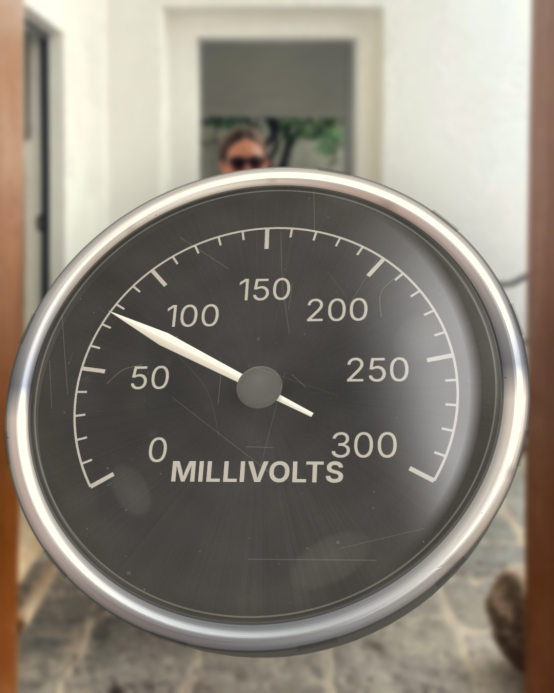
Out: 75 mV
